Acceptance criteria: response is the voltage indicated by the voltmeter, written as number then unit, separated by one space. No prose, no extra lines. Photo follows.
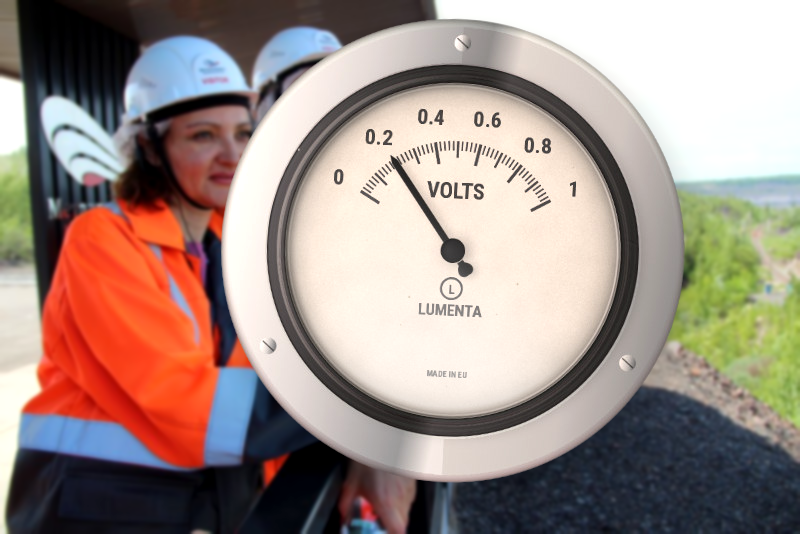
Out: 0.2 V
